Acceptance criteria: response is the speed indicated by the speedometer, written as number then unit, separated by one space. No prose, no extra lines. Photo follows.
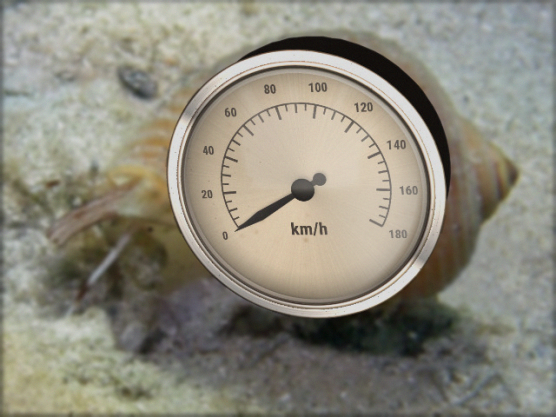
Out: 0 km/h
